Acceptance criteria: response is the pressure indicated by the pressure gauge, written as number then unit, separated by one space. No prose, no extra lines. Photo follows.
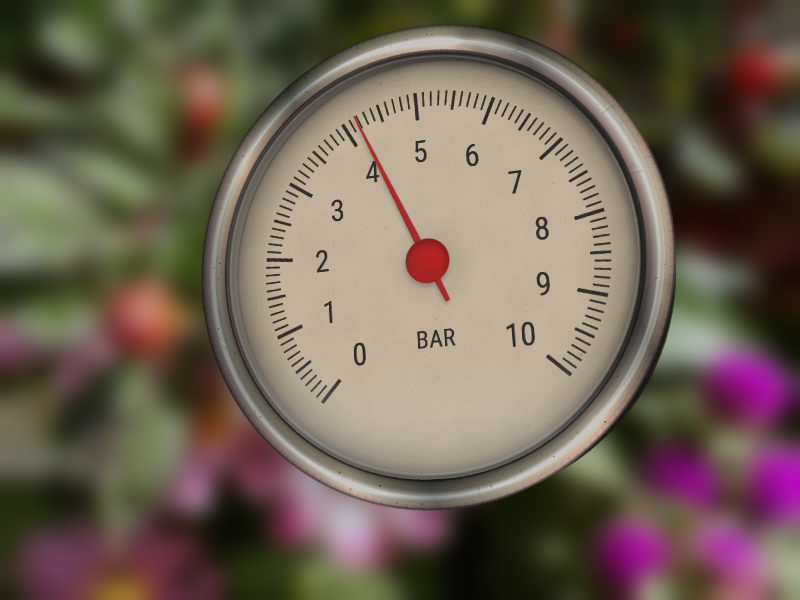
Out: 4.2 bar
